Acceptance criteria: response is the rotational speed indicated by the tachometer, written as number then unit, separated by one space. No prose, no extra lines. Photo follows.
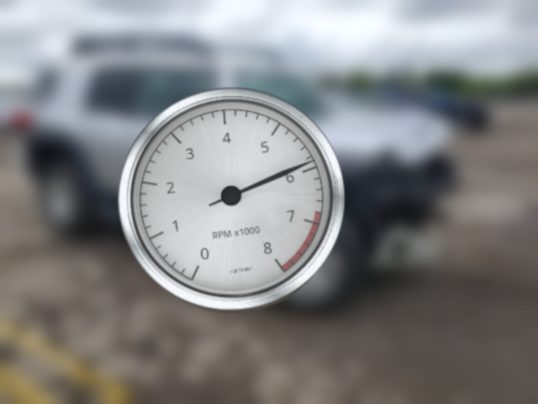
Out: 5900 rpm
